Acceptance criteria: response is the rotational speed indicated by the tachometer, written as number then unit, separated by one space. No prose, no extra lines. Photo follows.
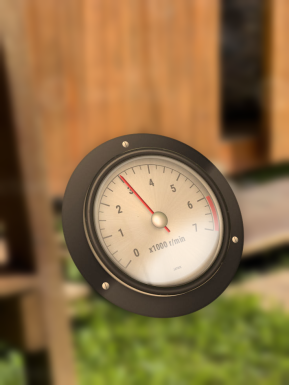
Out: 3000 rpm
